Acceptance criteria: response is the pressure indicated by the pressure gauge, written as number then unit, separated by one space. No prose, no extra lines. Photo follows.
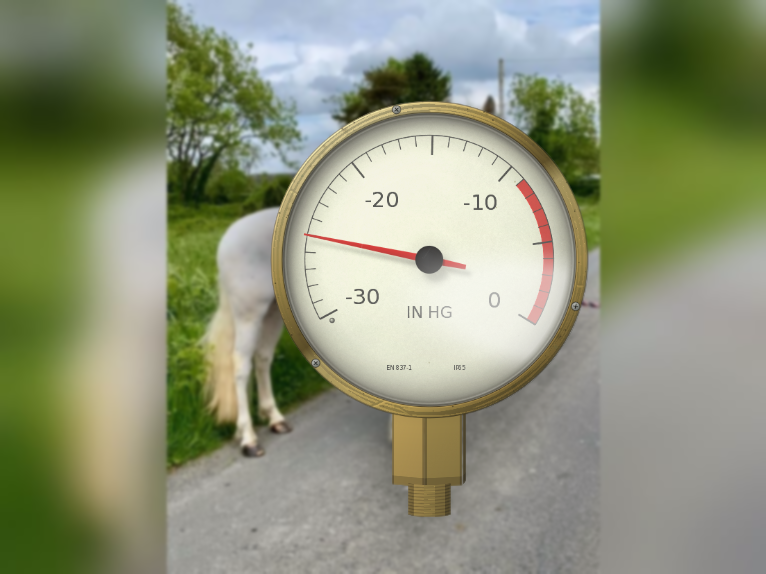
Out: -25 inHg
